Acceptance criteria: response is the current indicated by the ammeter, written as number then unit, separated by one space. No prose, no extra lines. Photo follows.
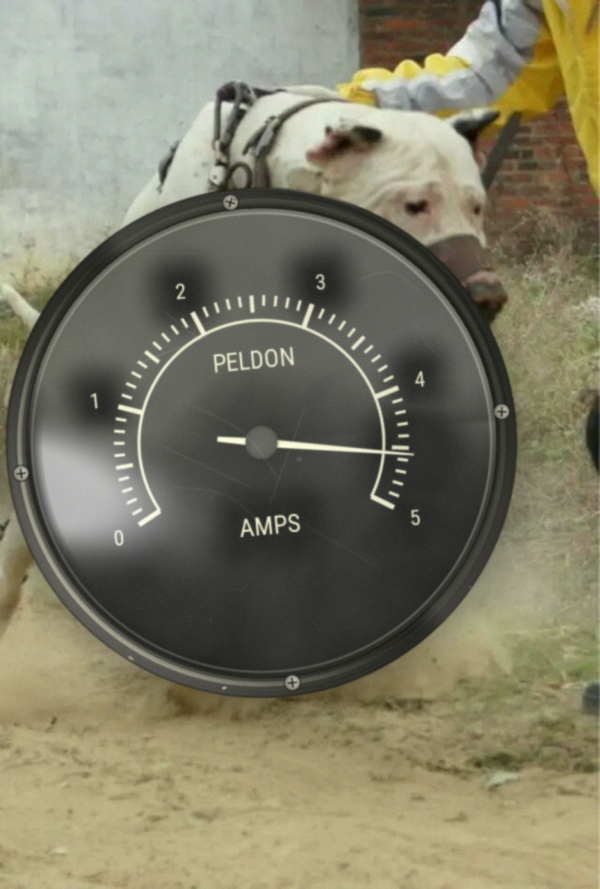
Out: 4.55 A
